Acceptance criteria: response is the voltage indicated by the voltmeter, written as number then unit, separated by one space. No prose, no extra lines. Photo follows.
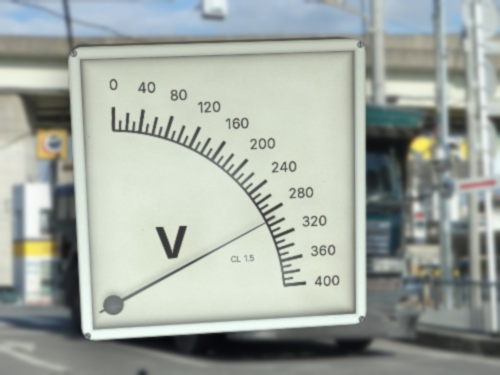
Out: 290 V
